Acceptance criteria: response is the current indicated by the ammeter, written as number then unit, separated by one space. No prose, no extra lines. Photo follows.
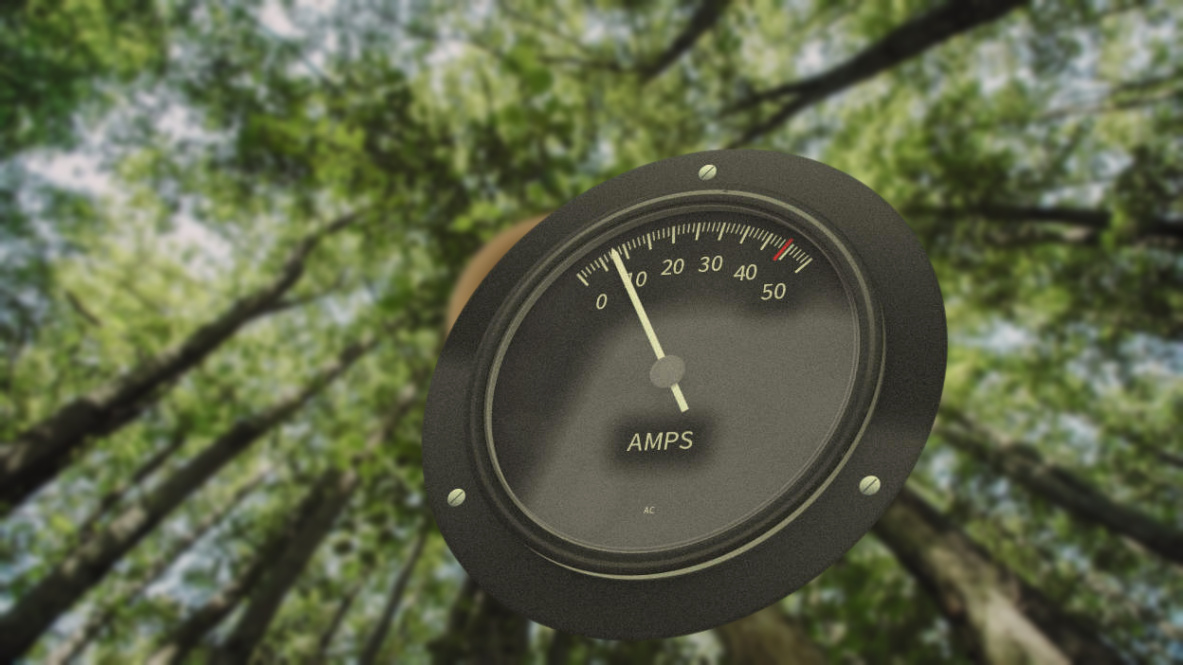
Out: 8 A
